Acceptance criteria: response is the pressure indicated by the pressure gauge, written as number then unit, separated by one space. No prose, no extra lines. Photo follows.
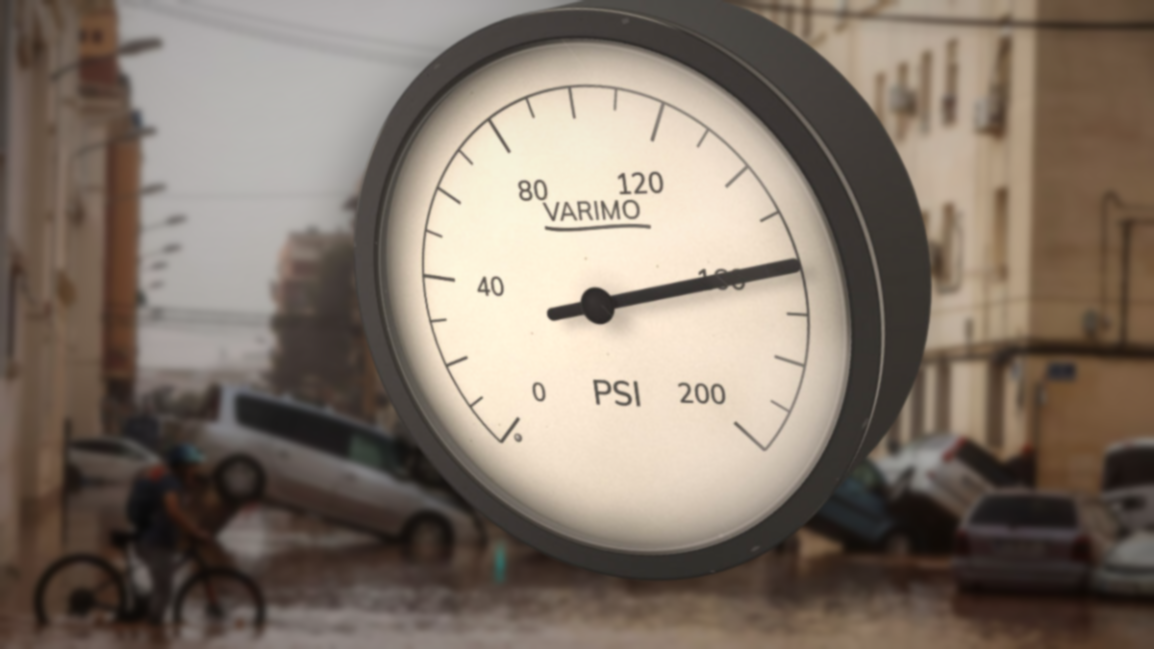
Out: 160 psi
